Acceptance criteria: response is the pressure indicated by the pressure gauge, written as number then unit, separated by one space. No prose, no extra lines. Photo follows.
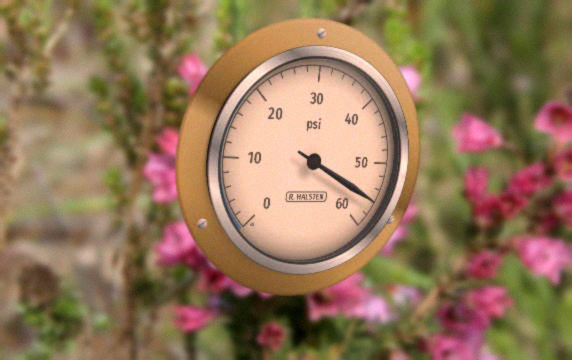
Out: 56 psi
